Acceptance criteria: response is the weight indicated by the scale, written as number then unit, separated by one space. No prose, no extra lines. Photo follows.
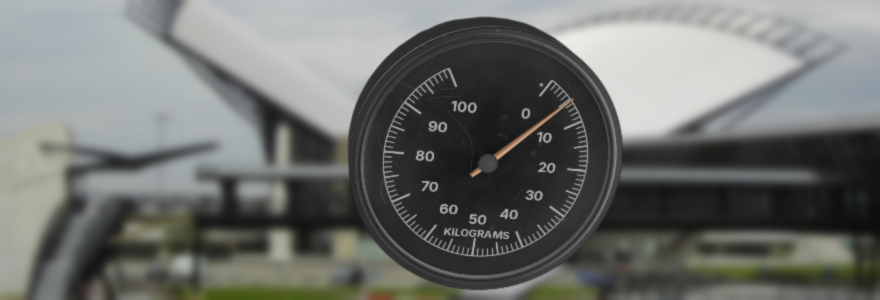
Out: 5 kg
